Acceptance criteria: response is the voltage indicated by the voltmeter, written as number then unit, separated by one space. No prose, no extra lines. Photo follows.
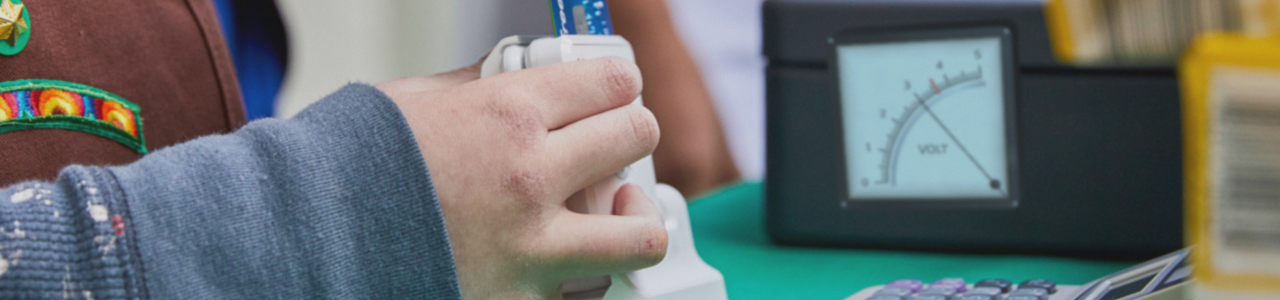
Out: 3 V
